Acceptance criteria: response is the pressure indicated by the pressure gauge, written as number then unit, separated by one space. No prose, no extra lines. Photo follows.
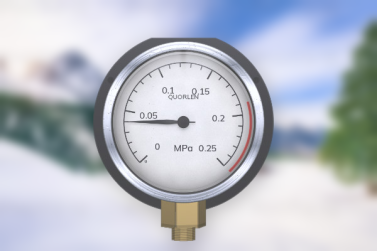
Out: 0.04 MPa
